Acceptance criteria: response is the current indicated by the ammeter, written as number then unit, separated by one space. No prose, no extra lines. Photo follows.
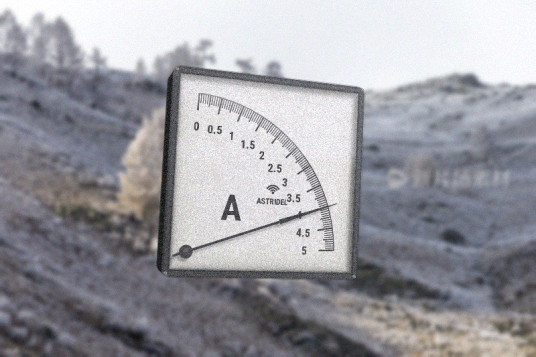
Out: 4 A
